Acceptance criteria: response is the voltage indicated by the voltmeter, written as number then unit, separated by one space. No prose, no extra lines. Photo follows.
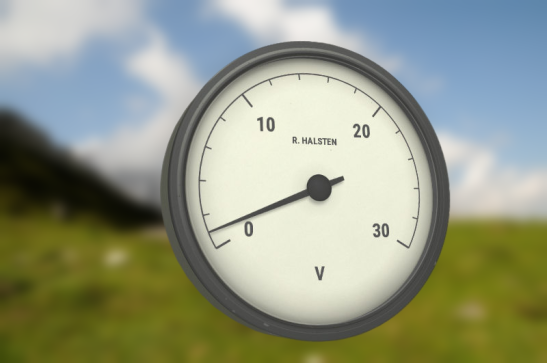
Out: 1 V
